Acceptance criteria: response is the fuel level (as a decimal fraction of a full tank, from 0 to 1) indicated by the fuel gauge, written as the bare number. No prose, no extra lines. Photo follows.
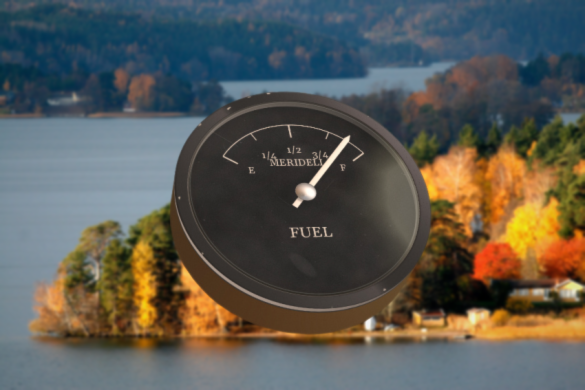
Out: 0.875
